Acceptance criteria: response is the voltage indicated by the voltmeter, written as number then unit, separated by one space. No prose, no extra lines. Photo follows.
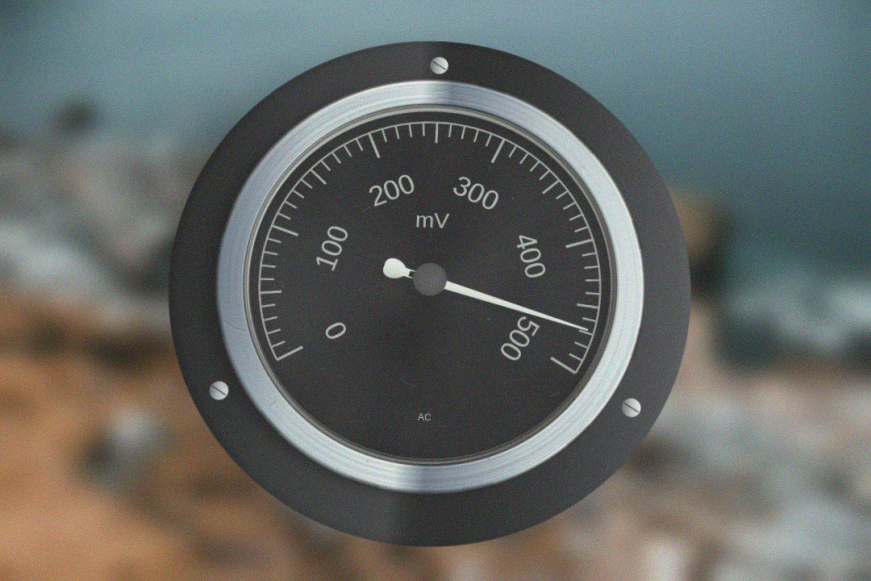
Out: 470 mV
